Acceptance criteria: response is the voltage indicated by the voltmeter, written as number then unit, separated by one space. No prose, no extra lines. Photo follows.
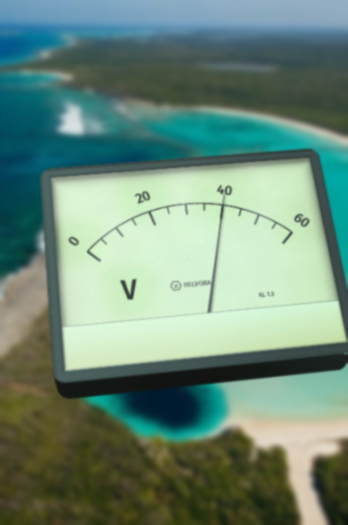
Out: 40 V
